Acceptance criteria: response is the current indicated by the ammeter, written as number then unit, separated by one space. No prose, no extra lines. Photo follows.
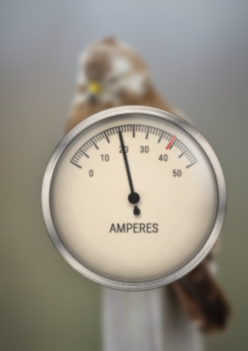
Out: 20 A
